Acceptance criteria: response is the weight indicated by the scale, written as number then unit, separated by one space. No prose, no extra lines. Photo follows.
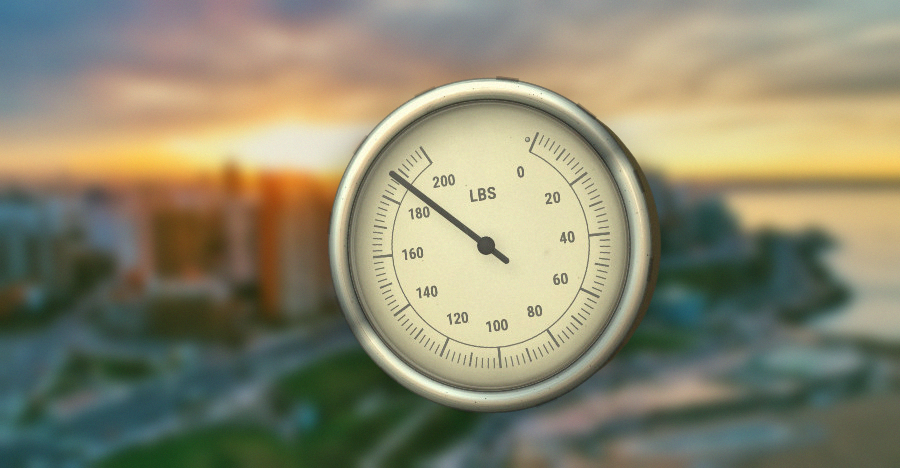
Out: 188 lb
